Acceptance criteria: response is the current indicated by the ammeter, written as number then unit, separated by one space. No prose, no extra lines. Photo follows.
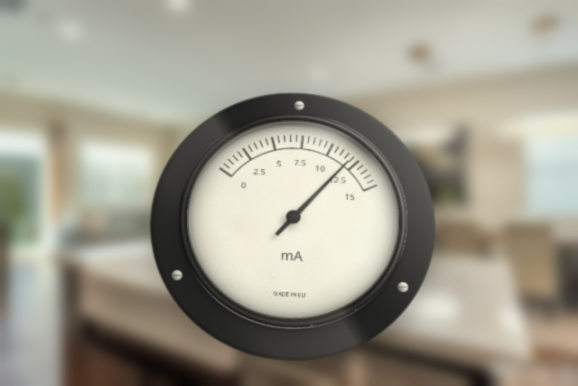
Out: 12 mA
